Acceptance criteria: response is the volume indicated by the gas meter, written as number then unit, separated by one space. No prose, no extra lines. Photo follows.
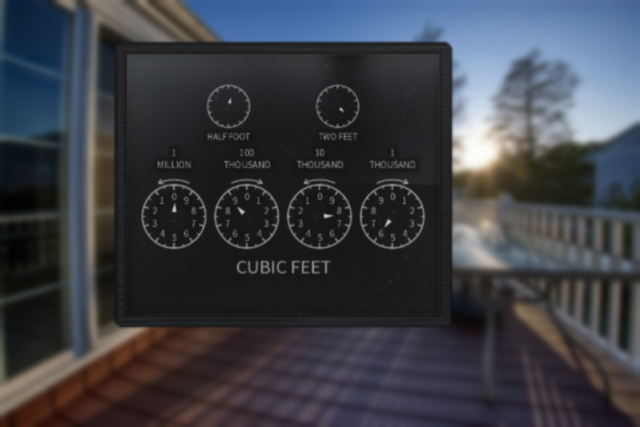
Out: 987600 ft³
